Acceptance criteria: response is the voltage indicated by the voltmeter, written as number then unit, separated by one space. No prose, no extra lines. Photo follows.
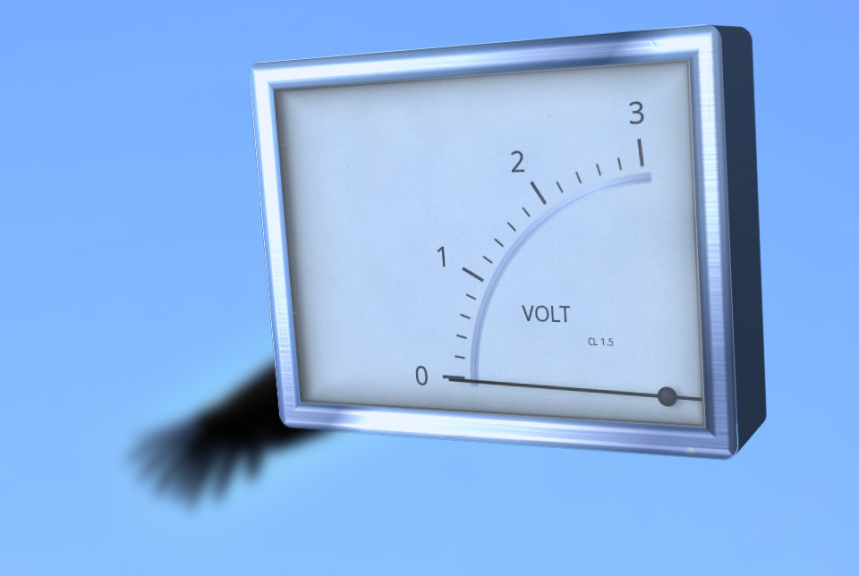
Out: 0 V
